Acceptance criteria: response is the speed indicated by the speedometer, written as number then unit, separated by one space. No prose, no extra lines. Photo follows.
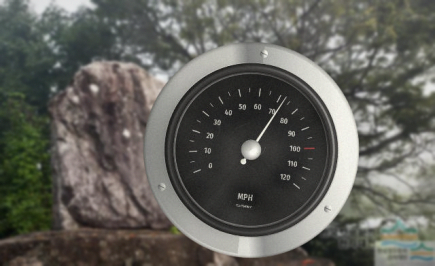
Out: 72.5 mph
